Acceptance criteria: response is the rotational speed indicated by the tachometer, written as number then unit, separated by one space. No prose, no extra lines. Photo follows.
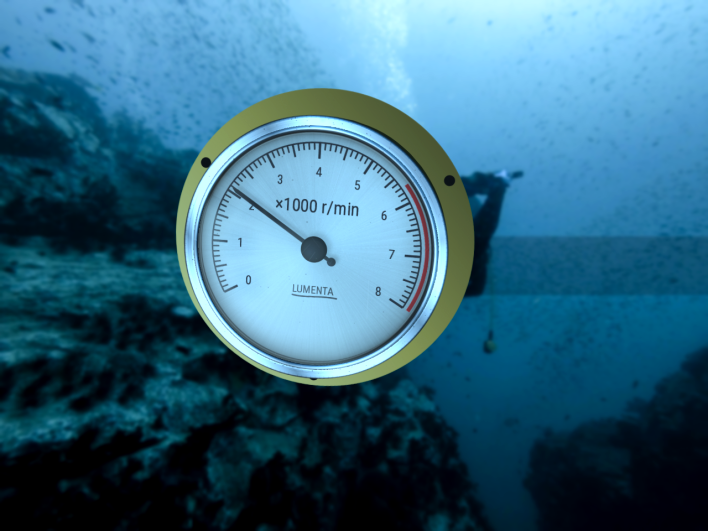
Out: 2100 rpm
